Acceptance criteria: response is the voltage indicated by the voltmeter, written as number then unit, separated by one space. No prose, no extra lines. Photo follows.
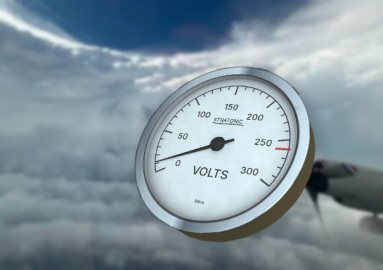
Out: 10 V
